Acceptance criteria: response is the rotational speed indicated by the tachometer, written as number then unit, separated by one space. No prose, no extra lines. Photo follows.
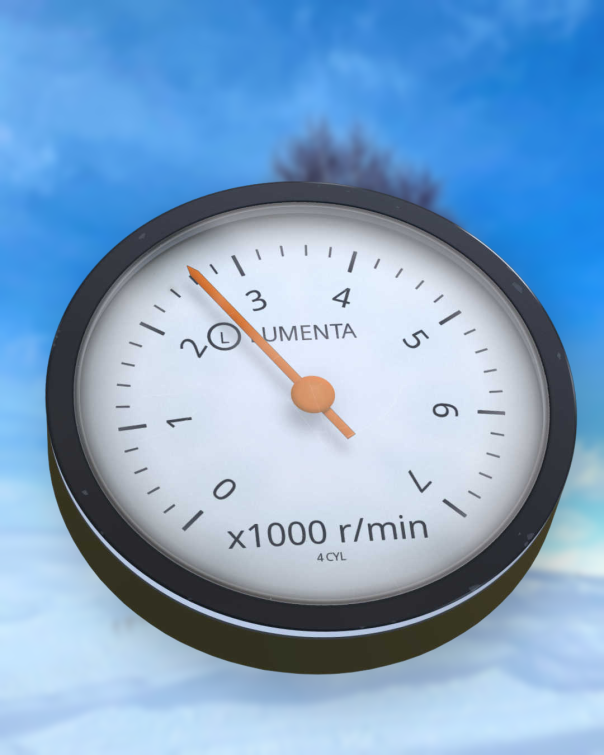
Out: 2600 rpm
